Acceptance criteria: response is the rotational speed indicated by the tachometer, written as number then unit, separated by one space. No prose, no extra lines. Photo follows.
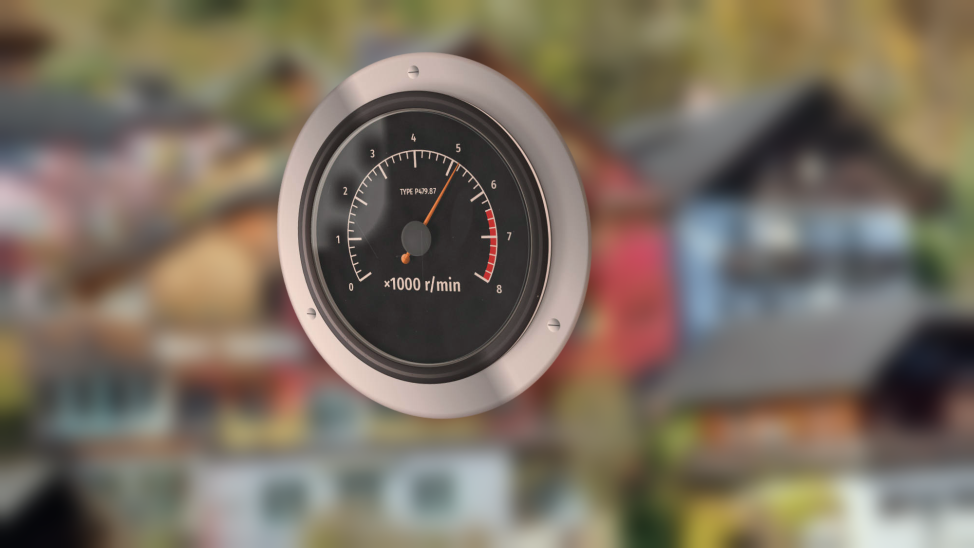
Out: 5200 rpm
